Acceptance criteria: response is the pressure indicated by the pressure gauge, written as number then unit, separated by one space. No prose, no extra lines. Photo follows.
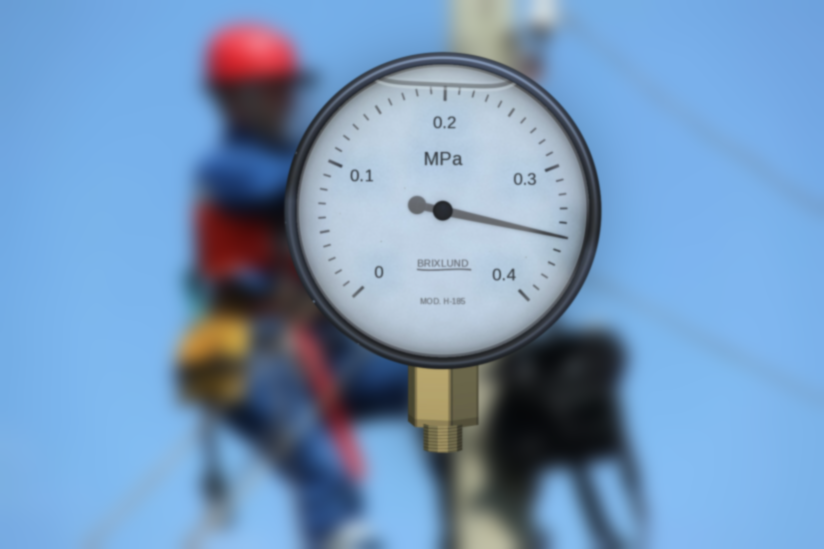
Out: 0.35 MPa
